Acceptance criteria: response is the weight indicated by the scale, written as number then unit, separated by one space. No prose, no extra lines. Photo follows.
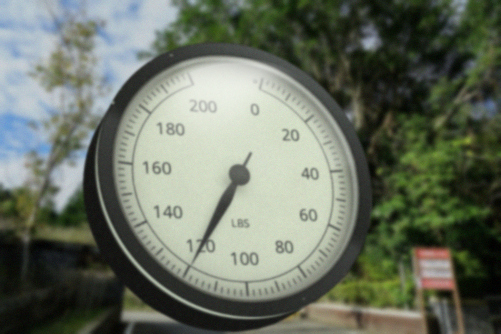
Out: 120 lb
